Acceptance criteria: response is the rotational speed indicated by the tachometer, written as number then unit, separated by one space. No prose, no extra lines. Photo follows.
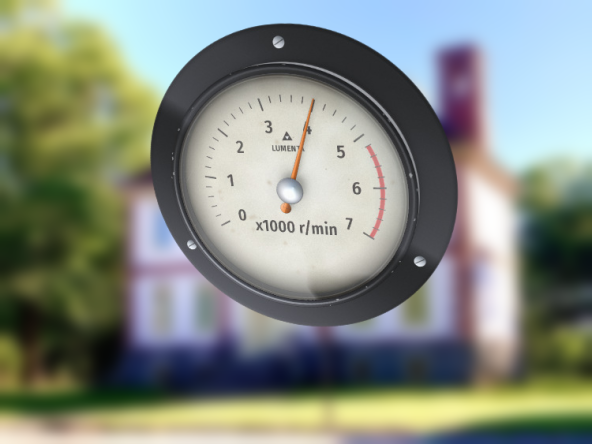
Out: 4000 rpm
